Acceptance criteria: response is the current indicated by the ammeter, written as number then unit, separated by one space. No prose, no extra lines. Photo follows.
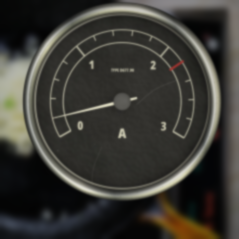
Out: 0.2 A
